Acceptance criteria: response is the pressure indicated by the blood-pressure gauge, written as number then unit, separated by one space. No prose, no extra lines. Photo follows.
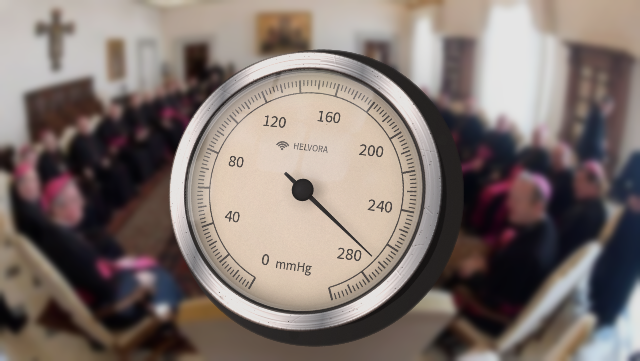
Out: 270 mmHg
